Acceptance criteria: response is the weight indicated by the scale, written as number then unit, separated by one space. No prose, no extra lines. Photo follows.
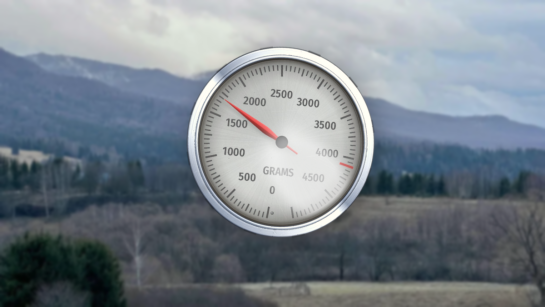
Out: 1700 g
